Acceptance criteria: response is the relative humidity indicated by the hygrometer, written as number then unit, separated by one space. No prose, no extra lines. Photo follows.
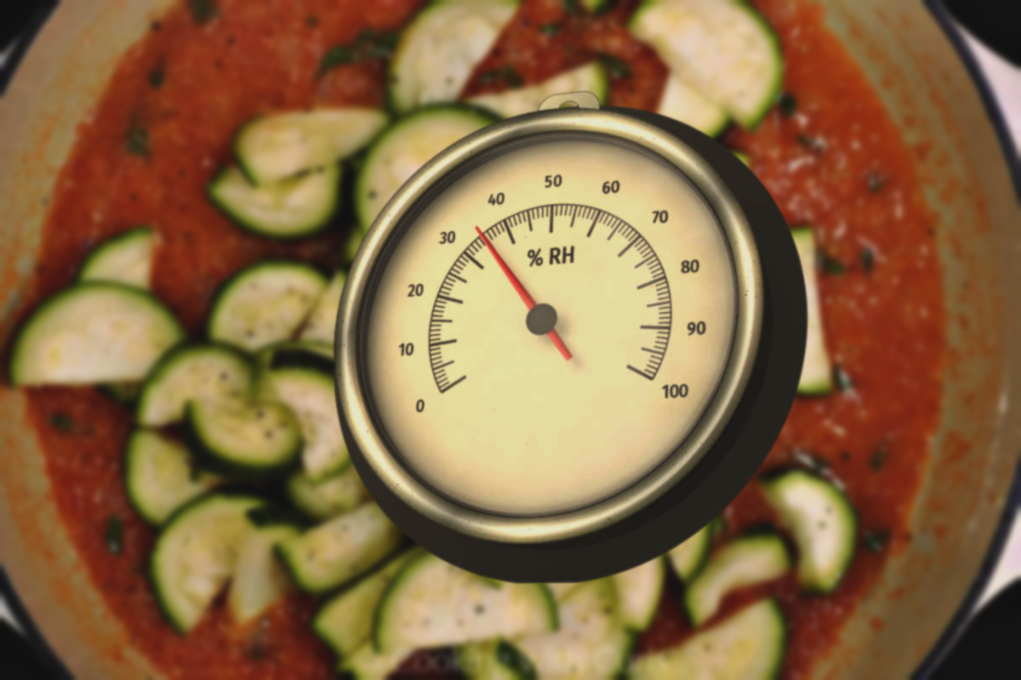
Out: 35 %
